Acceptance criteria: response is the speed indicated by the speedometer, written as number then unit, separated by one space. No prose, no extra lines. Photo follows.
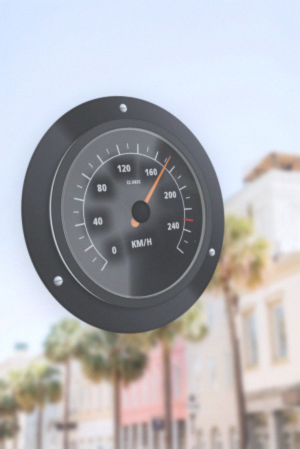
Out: 170 km/h
